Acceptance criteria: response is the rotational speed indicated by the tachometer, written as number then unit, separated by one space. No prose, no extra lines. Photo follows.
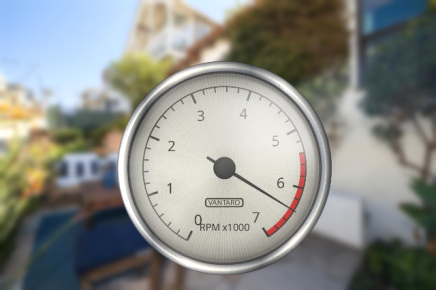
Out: 6400 rpm
